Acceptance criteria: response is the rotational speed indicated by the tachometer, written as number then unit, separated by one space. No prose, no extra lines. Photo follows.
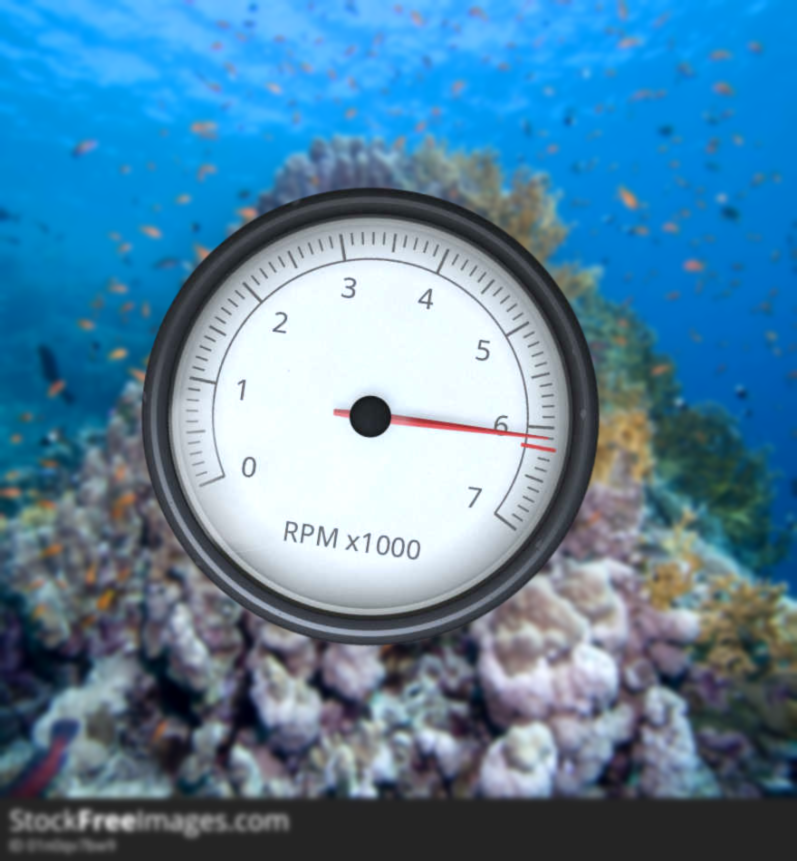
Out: 6100 rpm
